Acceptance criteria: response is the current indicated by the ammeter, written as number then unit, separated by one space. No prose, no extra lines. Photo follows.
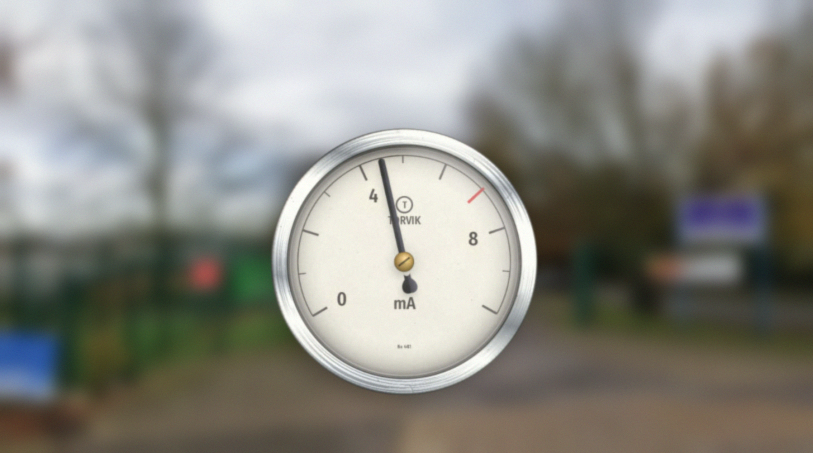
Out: 4.5 mA
